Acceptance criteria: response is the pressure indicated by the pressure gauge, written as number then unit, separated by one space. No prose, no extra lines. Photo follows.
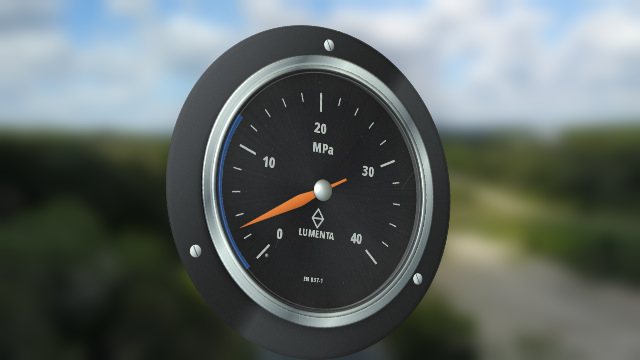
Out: 3 MPa
